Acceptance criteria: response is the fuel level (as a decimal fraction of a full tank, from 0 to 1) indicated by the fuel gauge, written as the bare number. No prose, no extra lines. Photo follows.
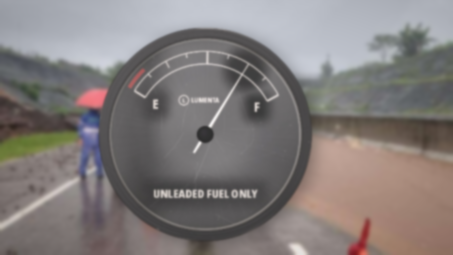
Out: 0.75
